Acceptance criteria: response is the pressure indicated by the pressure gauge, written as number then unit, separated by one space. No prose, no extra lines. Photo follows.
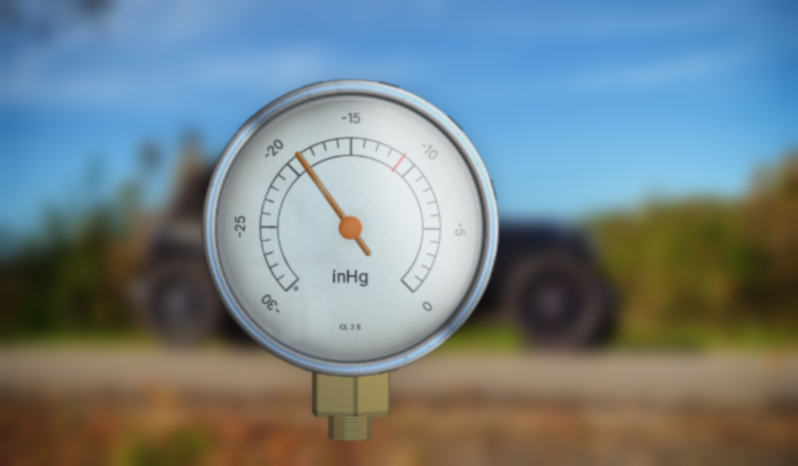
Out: -19 inHg
